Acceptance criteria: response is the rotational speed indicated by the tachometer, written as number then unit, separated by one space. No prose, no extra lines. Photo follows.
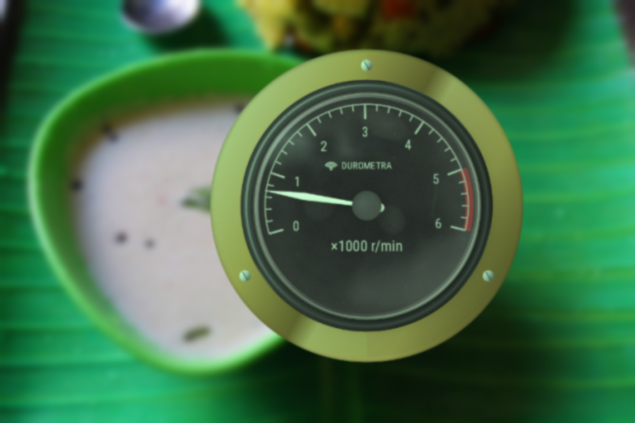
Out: 700 rpm
